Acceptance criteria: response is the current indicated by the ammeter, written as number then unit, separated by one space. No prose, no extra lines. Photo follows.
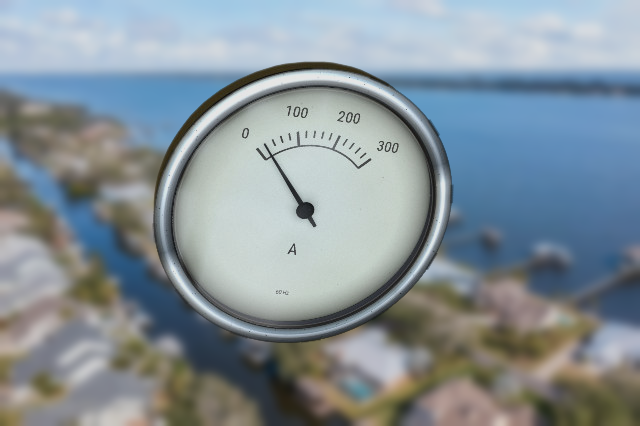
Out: 20 A
